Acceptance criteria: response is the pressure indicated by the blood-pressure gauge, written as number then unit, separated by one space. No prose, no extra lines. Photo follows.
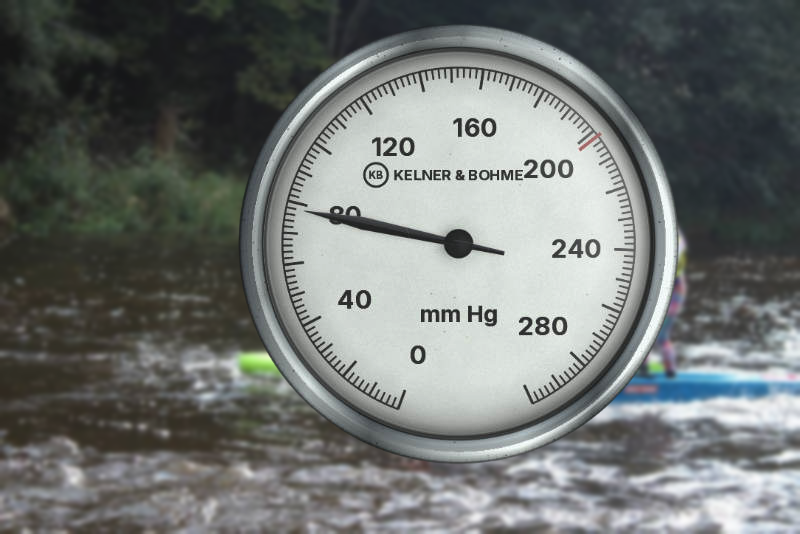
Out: 78 mmHg
